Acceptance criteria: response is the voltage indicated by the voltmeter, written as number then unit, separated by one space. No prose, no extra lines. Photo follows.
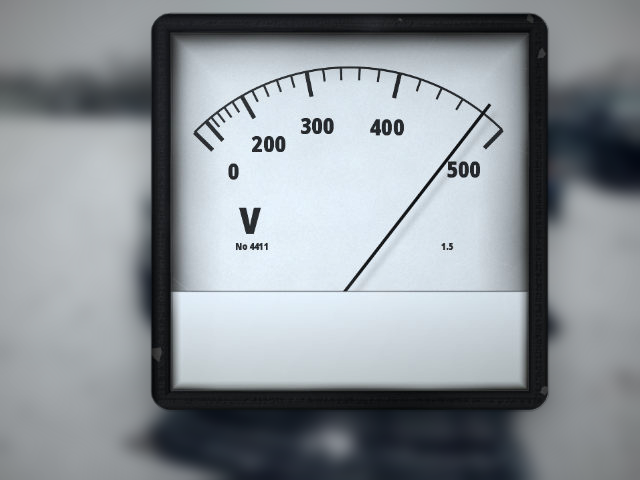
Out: 480 V
